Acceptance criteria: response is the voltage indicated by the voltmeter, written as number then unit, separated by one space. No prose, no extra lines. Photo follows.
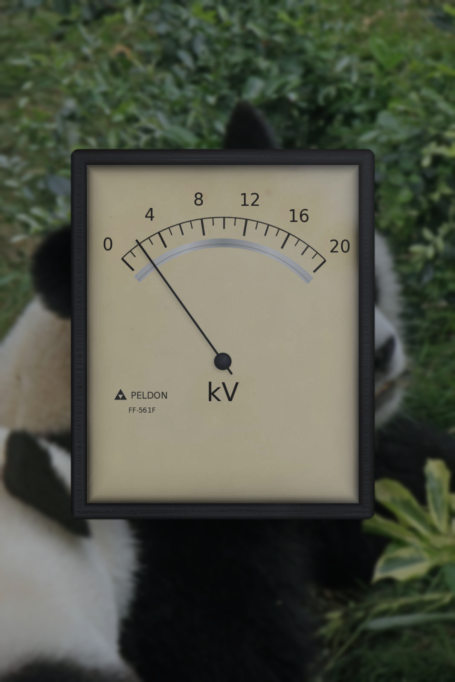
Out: 2 kV
